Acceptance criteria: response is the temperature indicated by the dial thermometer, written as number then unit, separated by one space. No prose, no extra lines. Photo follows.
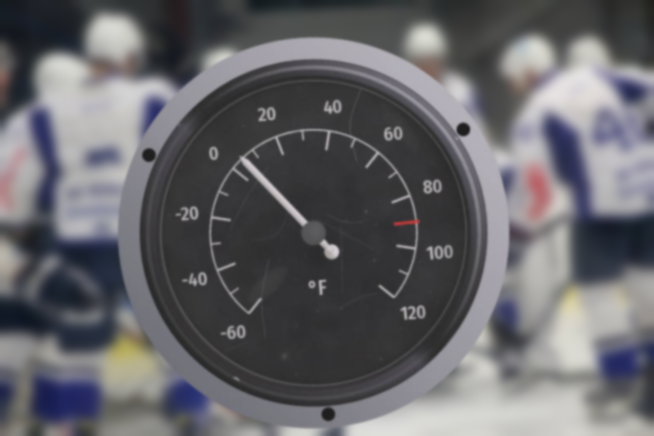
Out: 5 °F
